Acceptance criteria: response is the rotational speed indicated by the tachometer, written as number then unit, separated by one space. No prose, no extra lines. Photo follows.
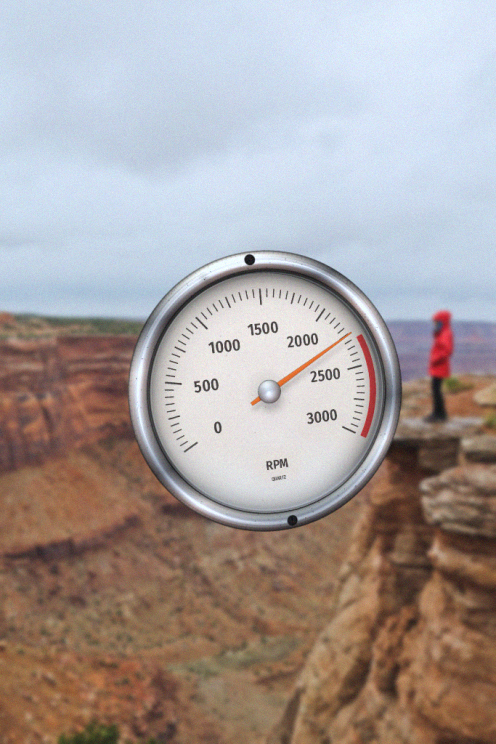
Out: 2250 rpm
